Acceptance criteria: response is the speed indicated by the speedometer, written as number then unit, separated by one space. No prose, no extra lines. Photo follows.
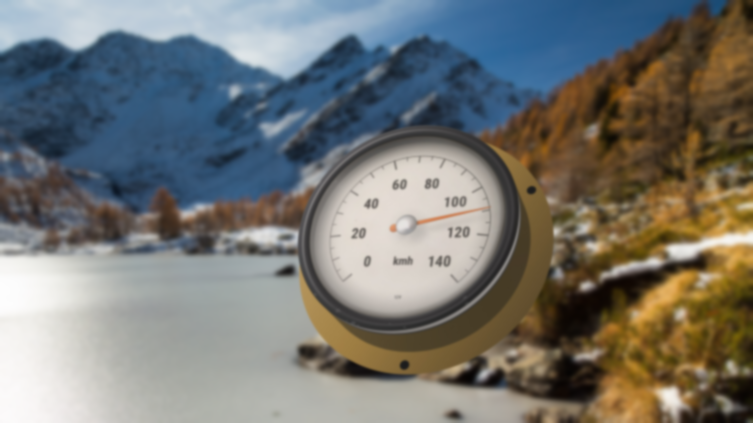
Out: 110 km/h
